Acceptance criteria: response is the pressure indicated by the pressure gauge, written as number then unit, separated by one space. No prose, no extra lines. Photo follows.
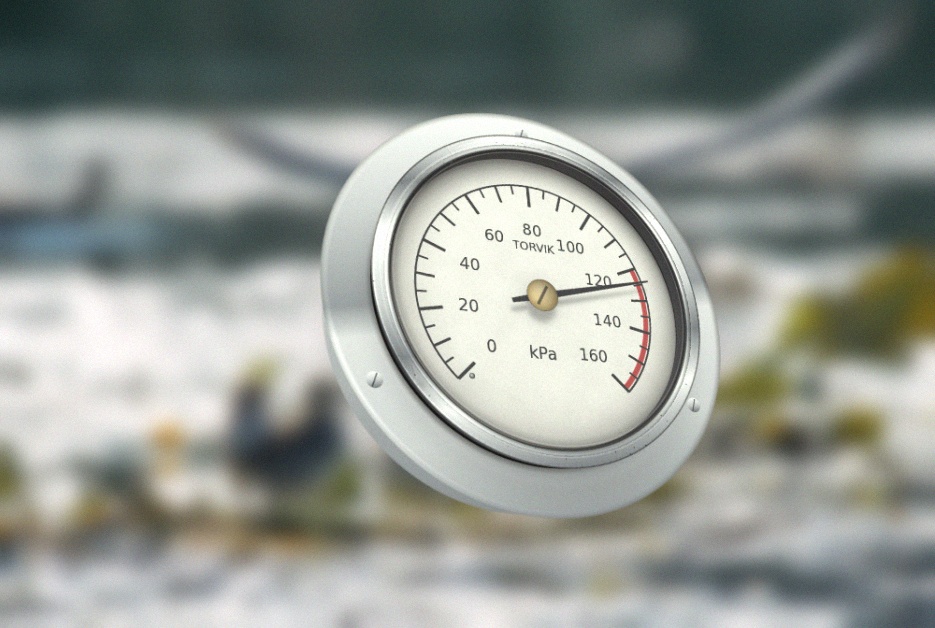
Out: 125 kPa
